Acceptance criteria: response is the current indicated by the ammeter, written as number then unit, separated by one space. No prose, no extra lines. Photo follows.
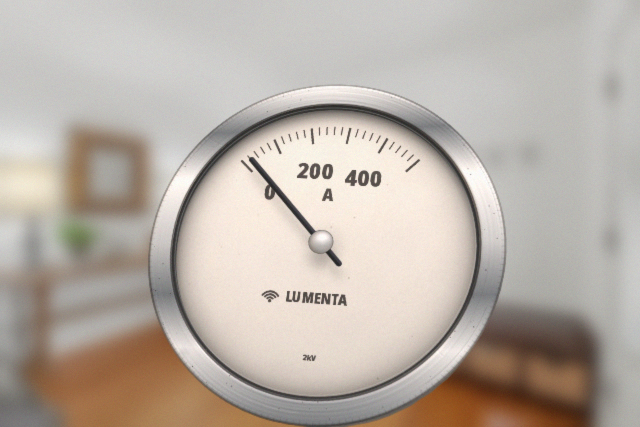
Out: 20 A
